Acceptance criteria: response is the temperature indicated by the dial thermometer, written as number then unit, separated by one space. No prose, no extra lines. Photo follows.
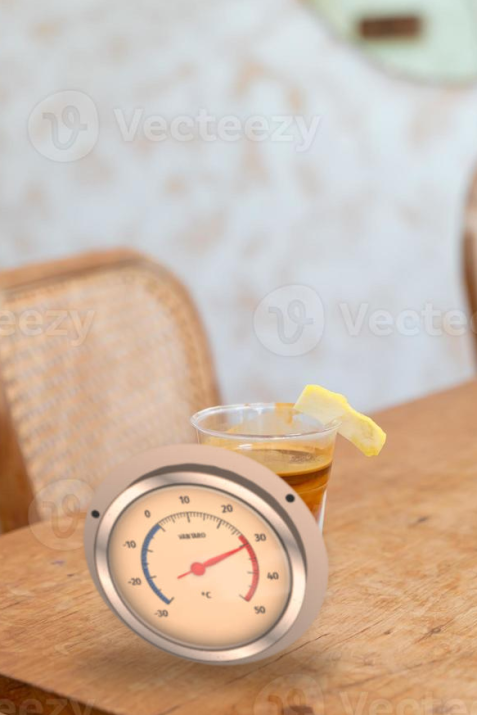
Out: 30 °C
